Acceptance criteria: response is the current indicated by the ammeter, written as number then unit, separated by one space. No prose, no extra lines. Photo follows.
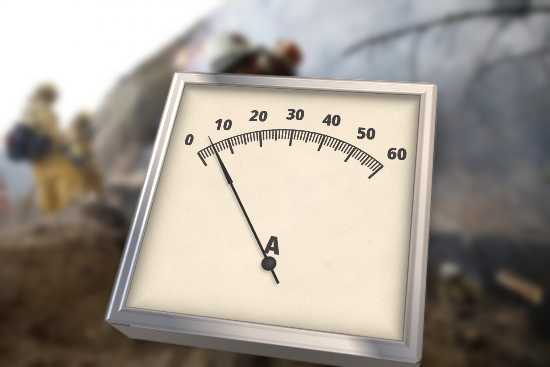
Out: 5 A
